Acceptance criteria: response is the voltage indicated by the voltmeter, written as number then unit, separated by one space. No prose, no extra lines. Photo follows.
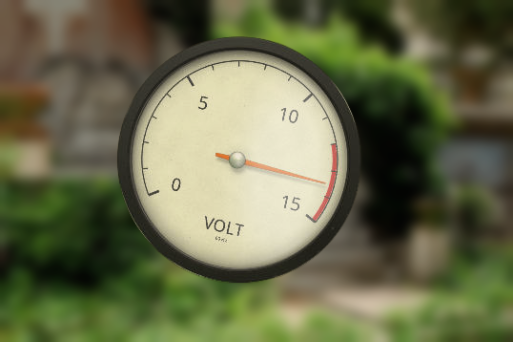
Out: 13.5 V
